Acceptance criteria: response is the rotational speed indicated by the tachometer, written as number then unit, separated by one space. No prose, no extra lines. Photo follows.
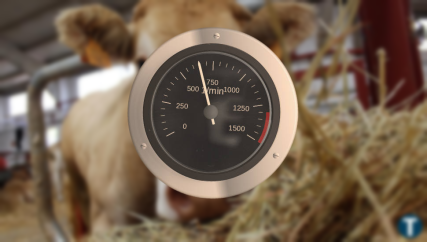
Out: 650 rpm
